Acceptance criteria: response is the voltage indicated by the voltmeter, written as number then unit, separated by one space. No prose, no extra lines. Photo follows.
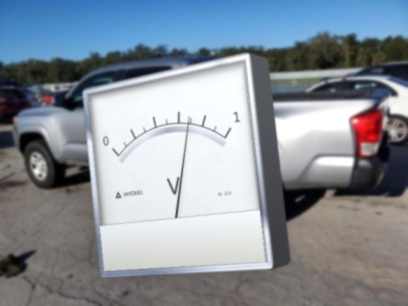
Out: 0.7 V
